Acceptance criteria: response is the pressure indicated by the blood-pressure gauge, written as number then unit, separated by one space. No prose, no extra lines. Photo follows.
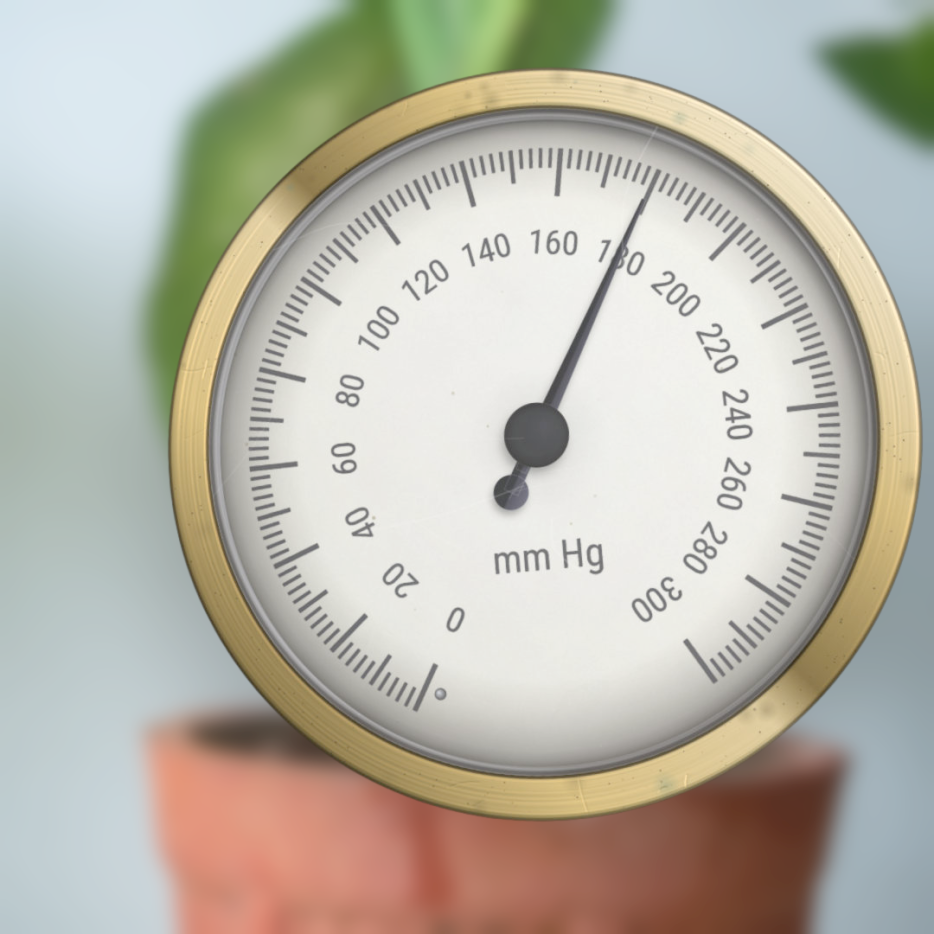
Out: 180 mmHg
